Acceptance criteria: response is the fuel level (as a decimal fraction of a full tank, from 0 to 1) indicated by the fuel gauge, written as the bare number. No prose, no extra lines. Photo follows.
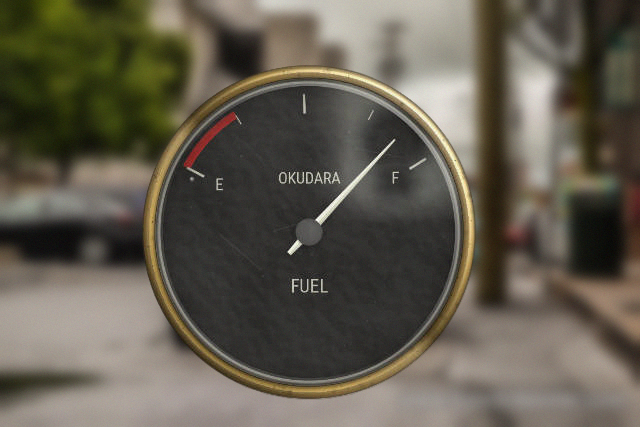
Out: 0.875
